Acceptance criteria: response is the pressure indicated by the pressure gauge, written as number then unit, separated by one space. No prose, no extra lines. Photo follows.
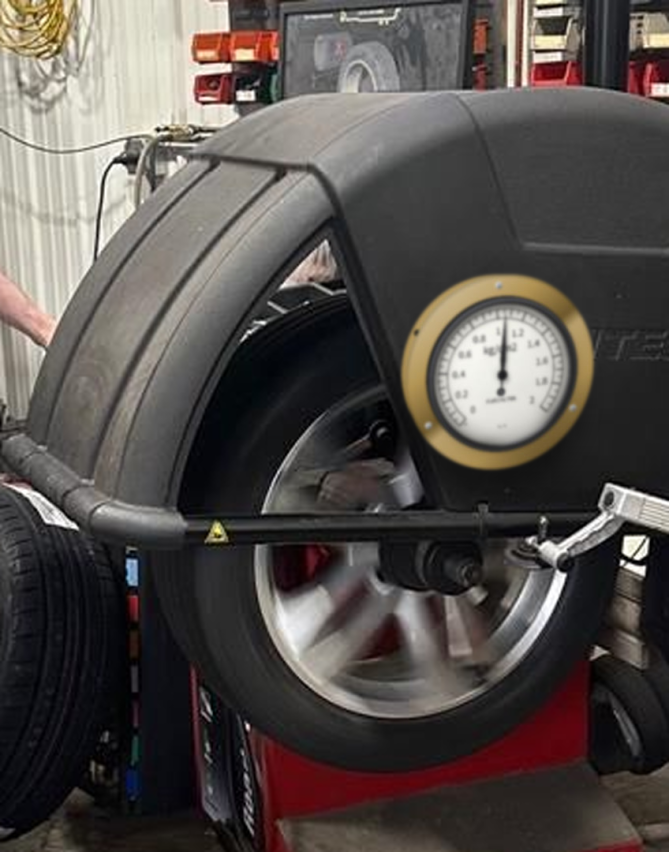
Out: 1.05 kg/cm²
